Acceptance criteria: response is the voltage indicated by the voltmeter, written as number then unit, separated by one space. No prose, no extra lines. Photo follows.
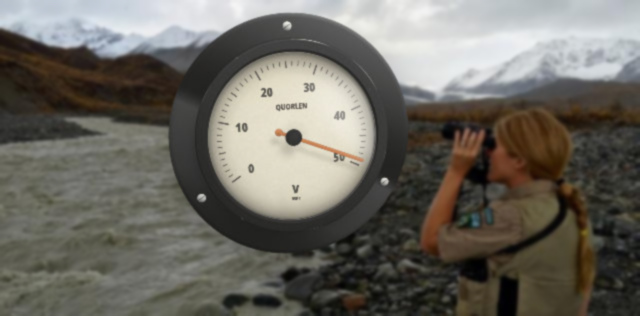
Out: 49 V
